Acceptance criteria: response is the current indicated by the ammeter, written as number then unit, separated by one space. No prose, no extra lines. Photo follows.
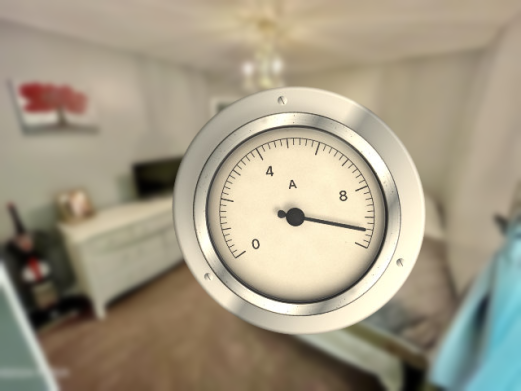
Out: 9.4 A
